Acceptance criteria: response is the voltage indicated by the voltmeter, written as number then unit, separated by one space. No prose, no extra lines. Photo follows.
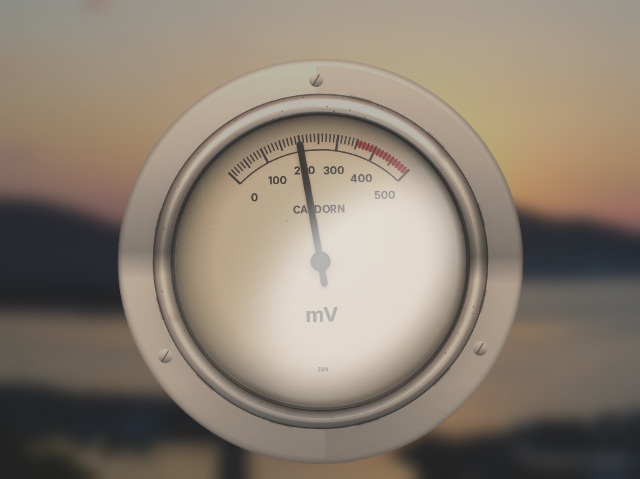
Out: 200 mV
